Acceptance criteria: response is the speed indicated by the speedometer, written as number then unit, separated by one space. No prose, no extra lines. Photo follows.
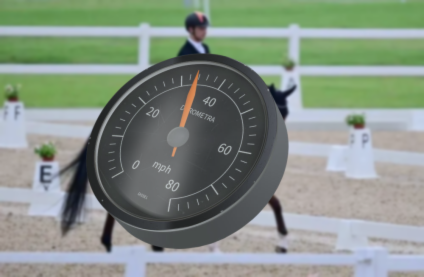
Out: 34 mph
